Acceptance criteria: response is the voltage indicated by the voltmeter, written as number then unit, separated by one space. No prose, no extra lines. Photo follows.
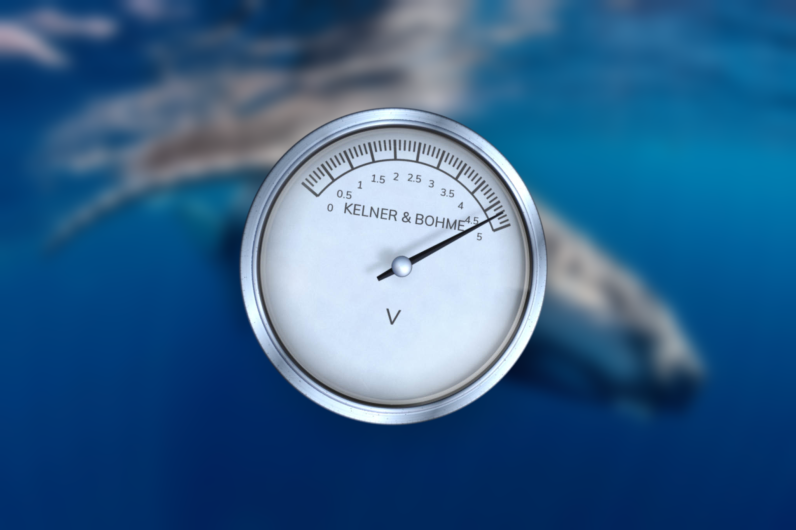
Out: 4.7 V
